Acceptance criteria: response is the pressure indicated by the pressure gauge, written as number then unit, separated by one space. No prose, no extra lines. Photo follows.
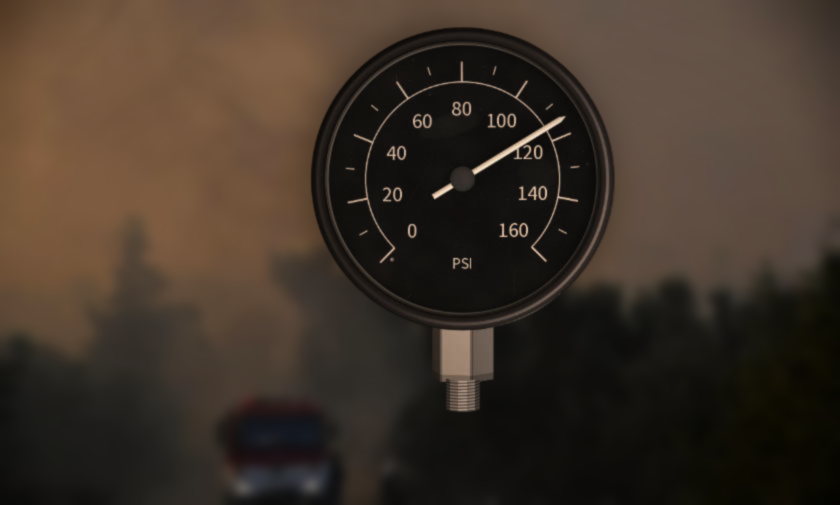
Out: 115 psi
